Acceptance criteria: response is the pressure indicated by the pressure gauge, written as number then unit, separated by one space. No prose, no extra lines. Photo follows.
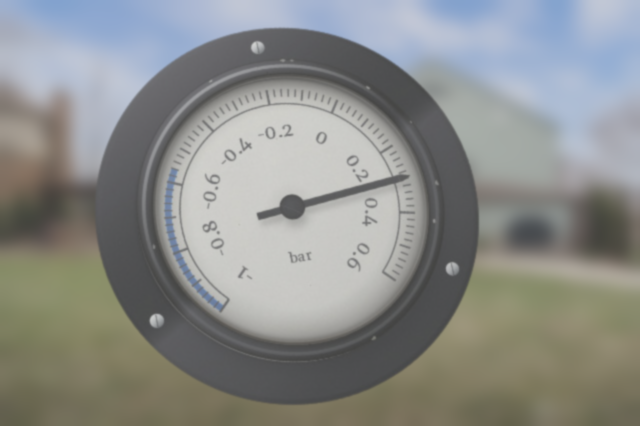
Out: 0.3 bar
